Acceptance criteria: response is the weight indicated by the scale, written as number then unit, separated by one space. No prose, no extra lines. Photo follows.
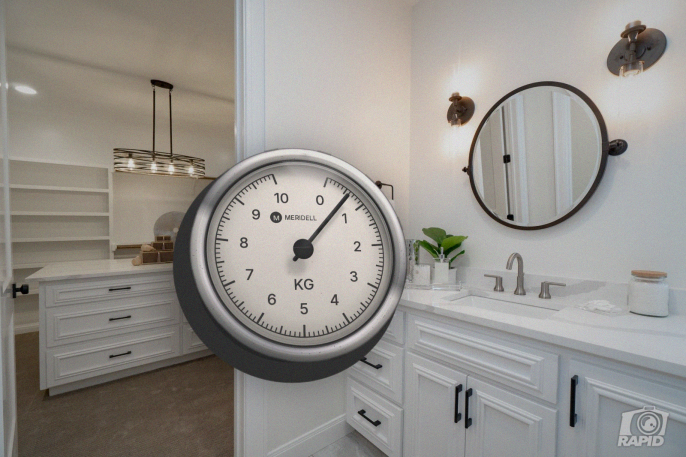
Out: 0.6 kg
